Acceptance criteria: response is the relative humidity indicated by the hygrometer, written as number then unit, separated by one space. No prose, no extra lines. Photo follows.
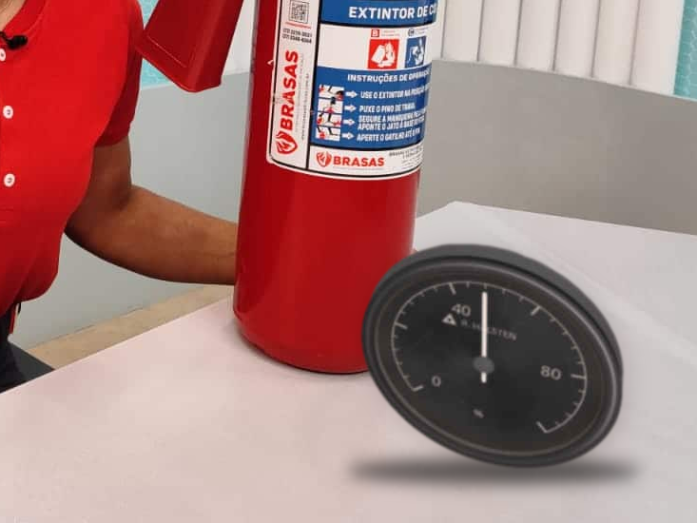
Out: 48 %
